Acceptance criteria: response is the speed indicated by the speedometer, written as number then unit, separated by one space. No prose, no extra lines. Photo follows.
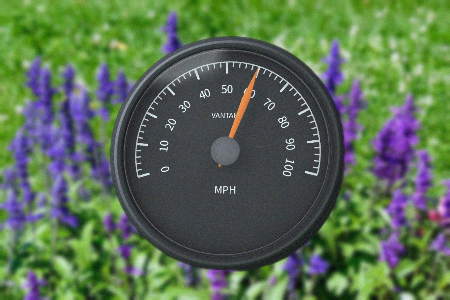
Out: 60 mph
